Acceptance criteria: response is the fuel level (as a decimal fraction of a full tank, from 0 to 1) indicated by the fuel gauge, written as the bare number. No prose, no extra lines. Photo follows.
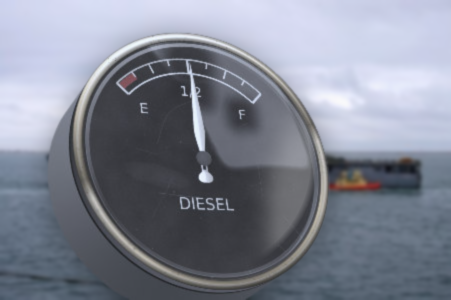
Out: 0.5
